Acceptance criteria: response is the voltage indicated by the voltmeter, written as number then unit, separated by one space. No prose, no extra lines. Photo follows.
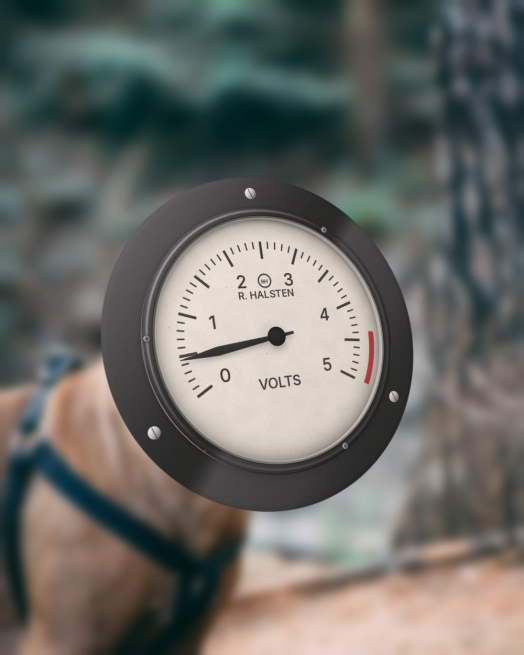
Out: 0.45 V
